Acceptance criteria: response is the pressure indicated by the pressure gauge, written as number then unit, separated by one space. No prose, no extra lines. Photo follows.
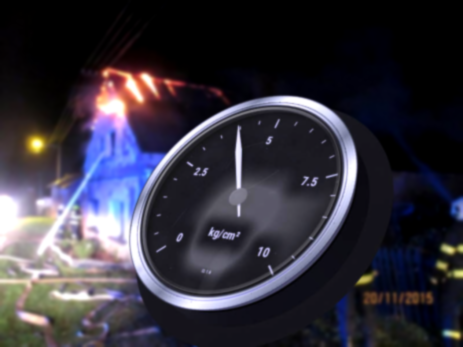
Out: 4 kg/cm²
